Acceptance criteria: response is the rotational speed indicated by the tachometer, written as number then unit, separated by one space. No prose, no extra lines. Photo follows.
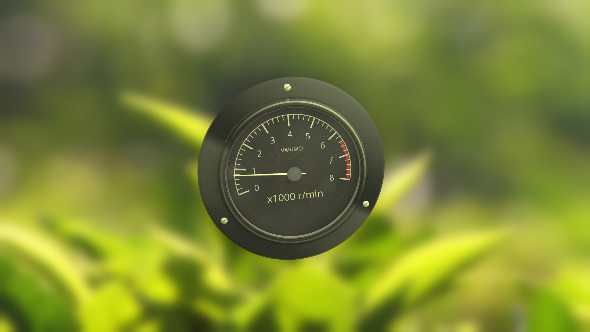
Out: 800 rpm
